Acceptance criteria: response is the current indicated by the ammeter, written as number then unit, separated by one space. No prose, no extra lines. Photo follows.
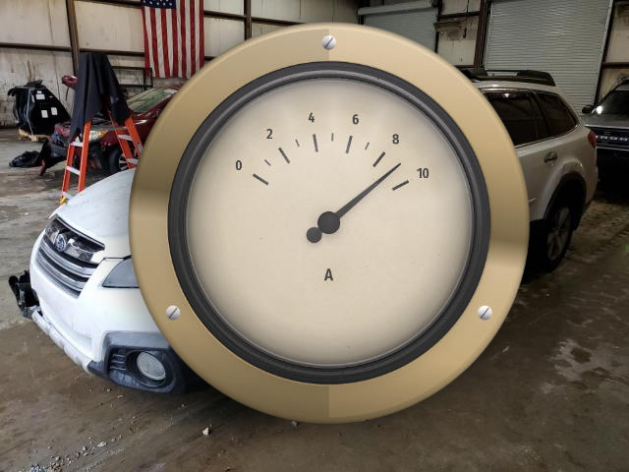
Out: 9 A
